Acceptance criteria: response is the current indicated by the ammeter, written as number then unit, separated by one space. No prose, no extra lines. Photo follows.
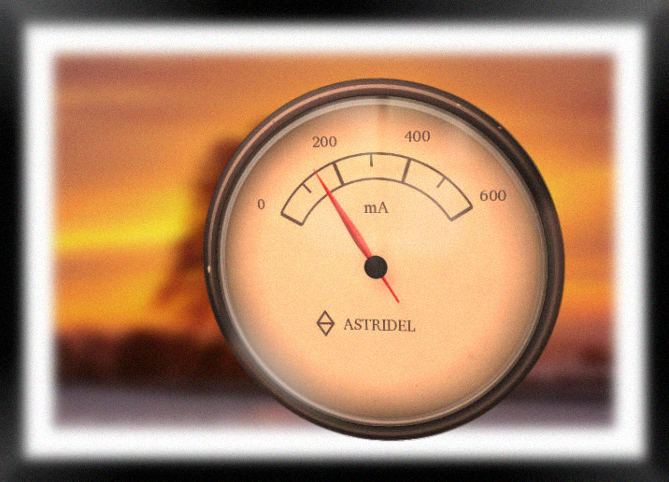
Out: 150 mA
